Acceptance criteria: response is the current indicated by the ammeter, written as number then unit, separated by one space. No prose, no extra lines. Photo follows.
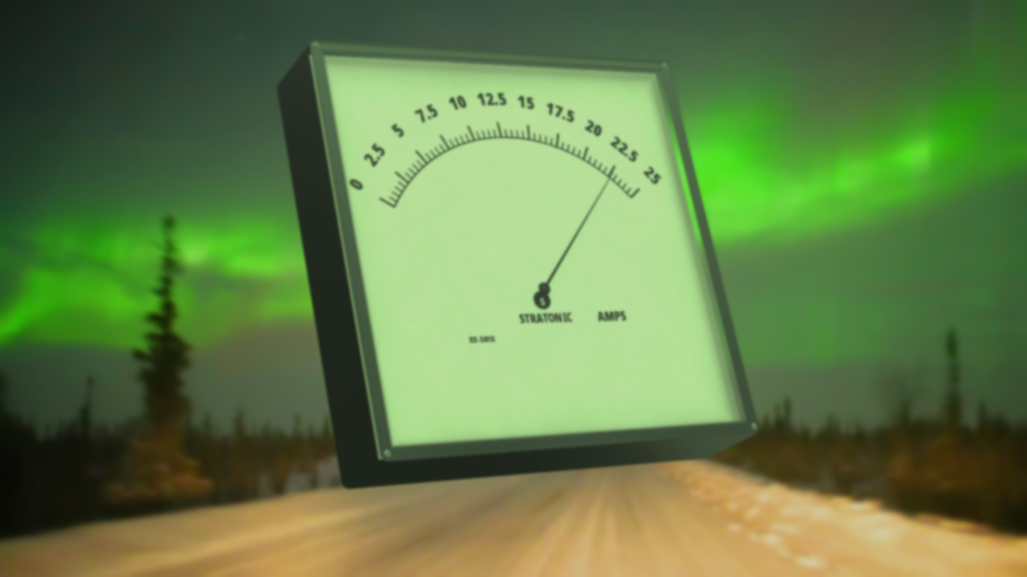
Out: 22.5 A
